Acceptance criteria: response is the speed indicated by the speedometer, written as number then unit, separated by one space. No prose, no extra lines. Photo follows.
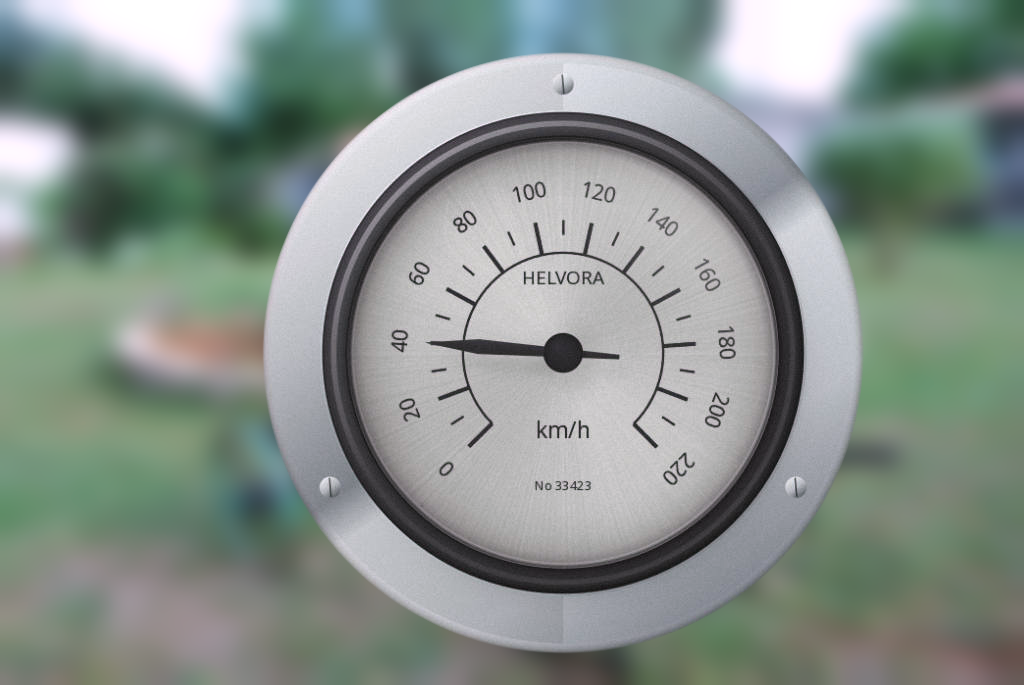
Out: 40 km/h
